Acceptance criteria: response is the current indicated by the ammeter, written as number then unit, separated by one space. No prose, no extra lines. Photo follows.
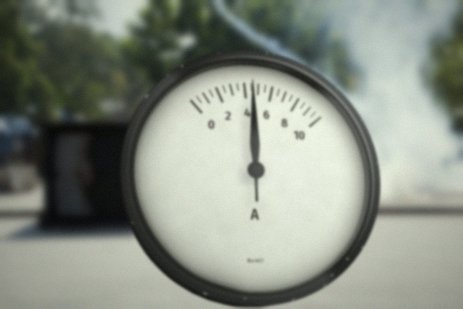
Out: 4.5 A
